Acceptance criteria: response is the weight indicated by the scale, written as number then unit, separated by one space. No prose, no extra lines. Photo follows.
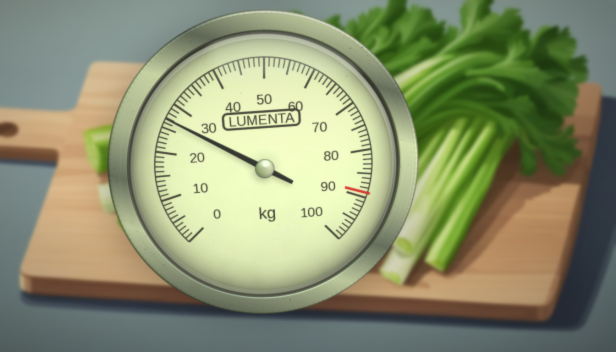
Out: 27 kg
